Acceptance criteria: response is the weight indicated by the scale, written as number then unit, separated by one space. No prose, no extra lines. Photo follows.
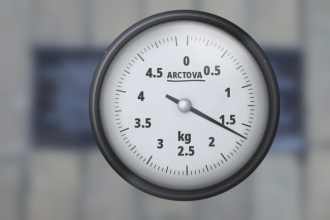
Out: 1.65 kg
